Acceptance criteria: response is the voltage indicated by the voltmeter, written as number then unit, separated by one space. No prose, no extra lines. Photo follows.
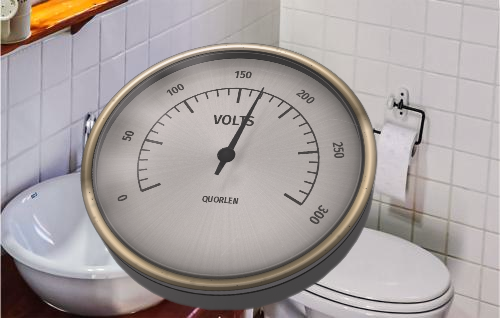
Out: 170 V
